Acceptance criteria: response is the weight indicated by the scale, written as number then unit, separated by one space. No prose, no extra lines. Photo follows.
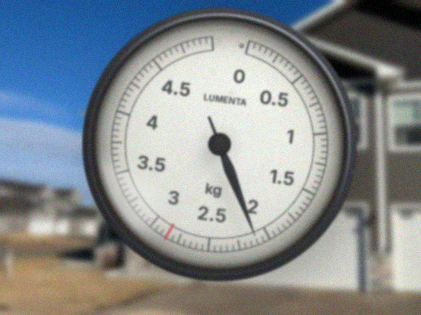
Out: 2.1 kg
